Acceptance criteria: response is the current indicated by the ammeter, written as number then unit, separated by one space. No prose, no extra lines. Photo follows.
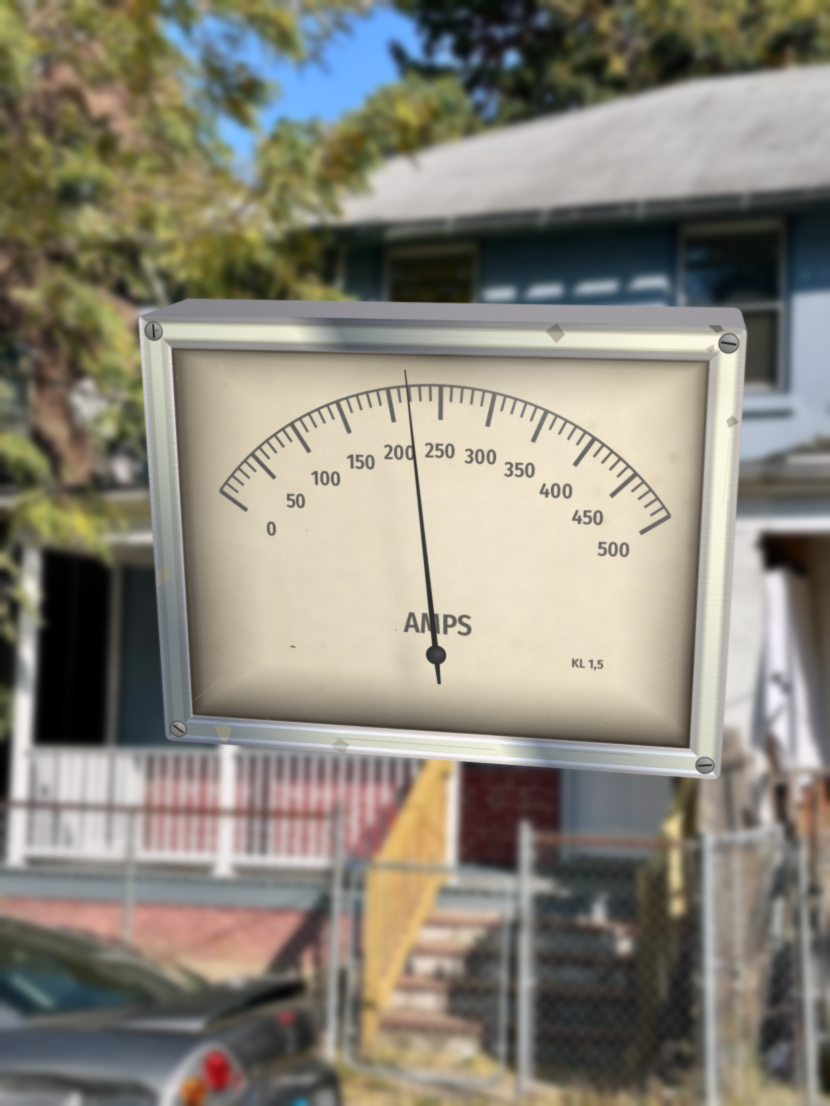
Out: 220 A
